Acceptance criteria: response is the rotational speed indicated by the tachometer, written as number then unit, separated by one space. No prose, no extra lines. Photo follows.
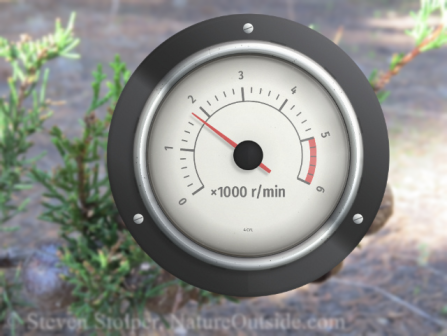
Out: 1800 rpm
